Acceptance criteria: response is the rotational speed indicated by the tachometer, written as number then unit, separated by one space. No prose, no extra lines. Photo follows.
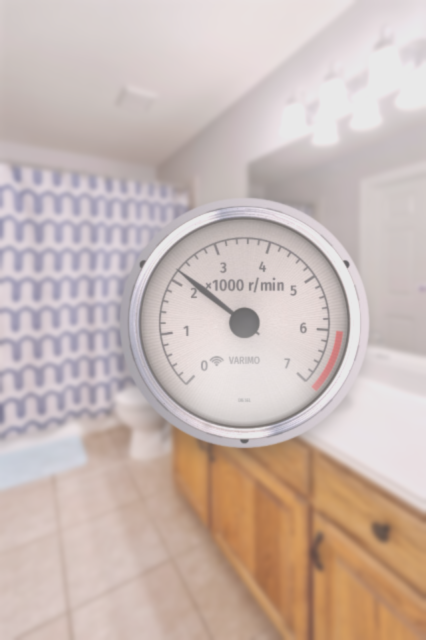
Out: 2200 rpm
